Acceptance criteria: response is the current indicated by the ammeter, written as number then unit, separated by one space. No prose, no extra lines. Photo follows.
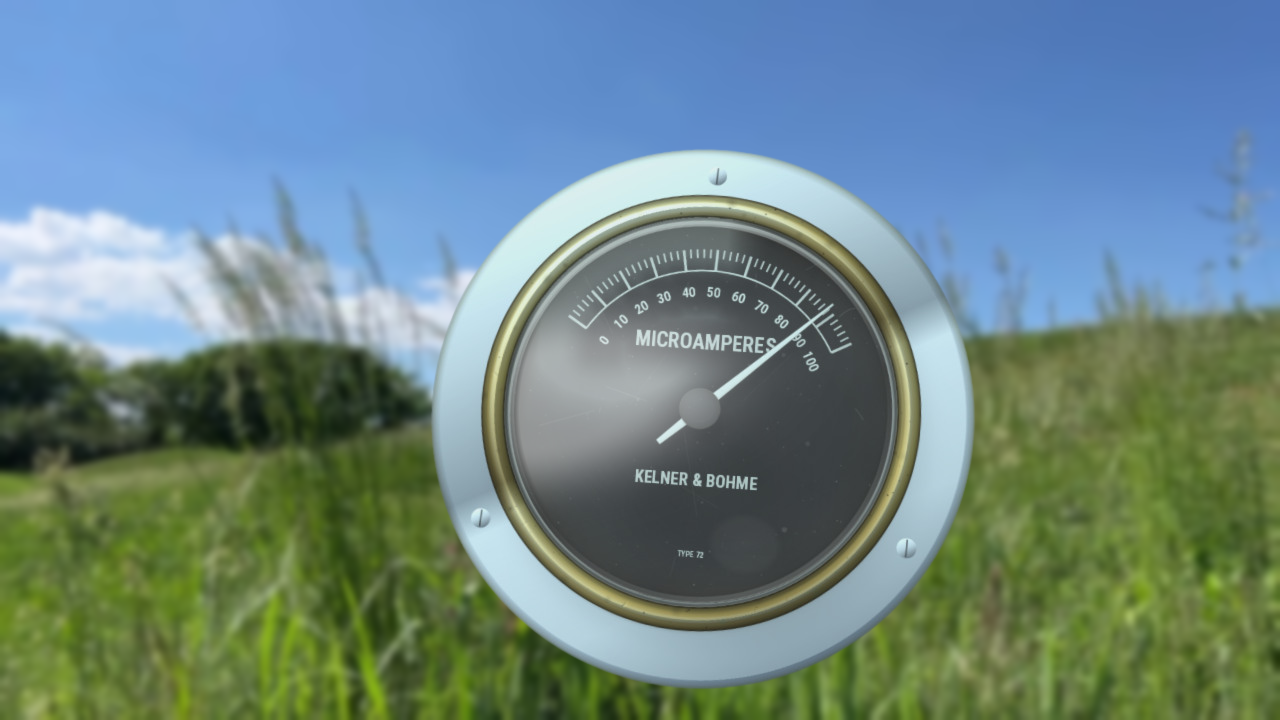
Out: 88 µA
